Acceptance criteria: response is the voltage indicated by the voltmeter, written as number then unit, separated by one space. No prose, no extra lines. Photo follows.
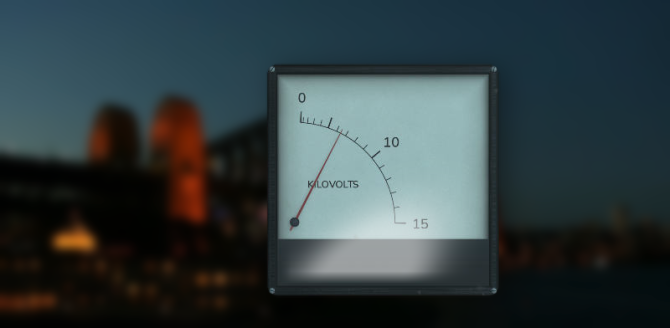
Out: 6.5 kV
